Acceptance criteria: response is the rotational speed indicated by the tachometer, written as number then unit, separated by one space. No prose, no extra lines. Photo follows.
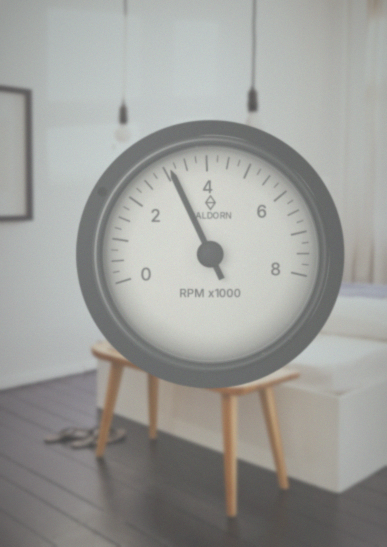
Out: 3125 rpm
